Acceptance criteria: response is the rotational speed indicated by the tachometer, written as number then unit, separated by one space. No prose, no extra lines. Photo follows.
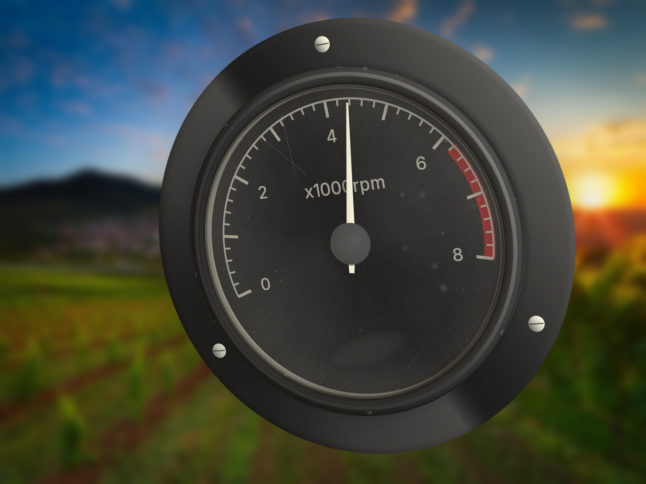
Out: 4400 rpm
